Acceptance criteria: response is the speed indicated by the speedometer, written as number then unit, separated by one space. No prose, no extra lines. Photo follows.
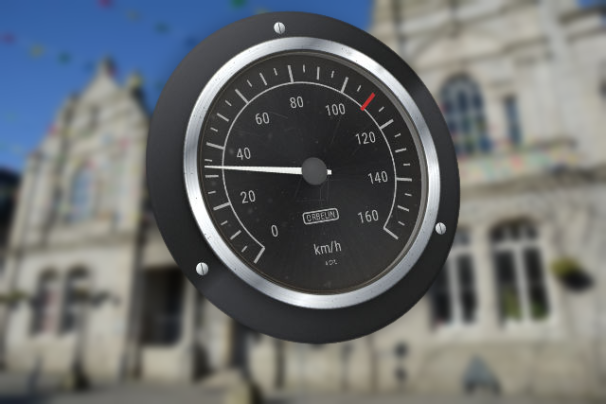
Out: 32.5 km/h
